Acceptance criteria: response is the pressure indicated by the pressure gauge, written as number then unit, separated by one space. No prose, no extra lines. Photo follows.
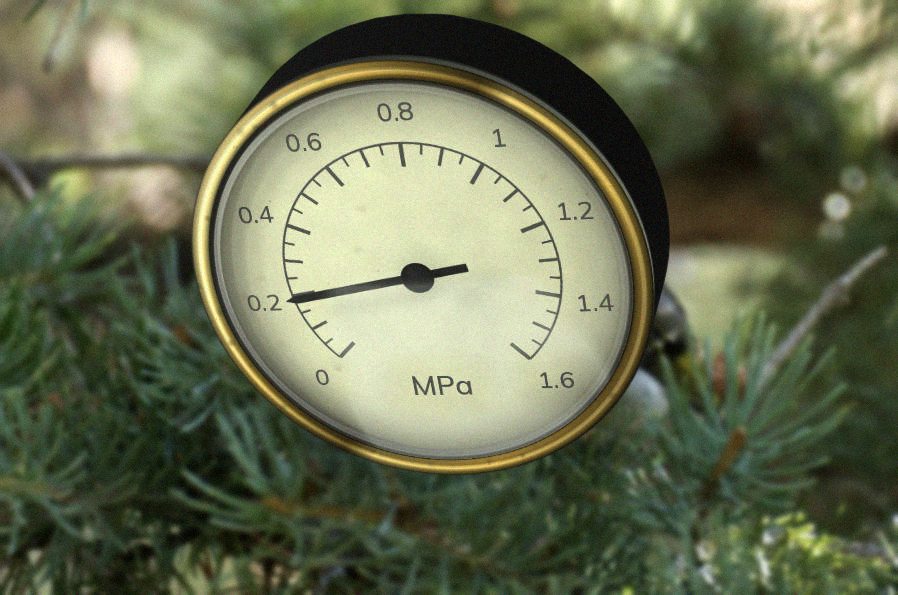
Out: 0.2 MPa
